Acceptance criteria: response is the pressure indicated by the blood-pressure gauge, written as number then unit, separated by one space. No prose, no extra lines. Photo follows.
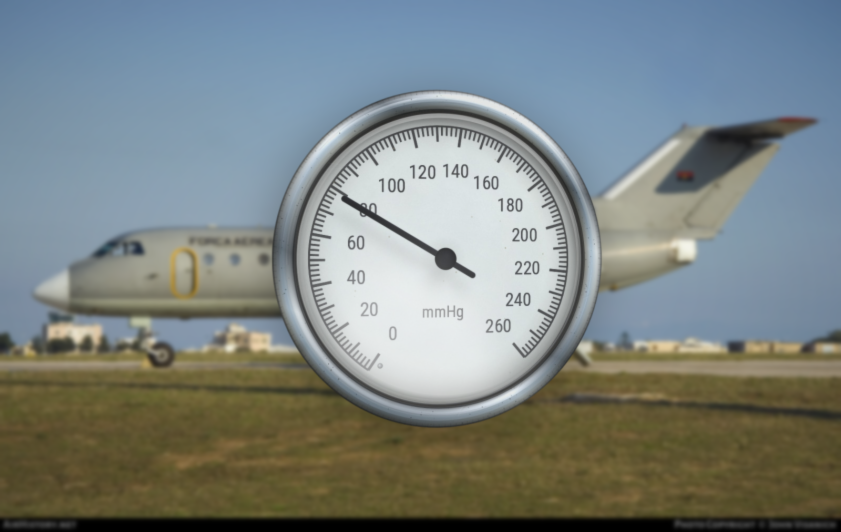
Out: 78 mmHg
